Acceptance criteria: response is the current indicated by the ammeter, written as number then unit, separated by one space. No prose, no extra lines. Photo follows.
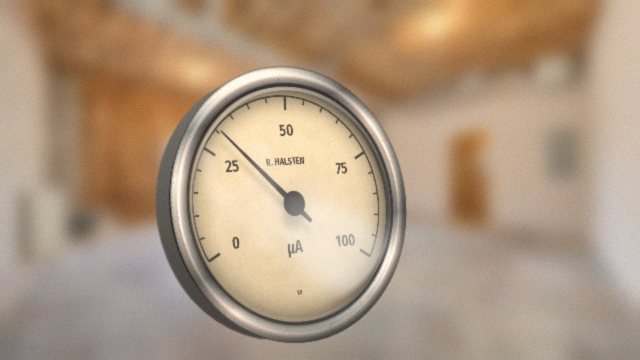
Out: 30 µA
